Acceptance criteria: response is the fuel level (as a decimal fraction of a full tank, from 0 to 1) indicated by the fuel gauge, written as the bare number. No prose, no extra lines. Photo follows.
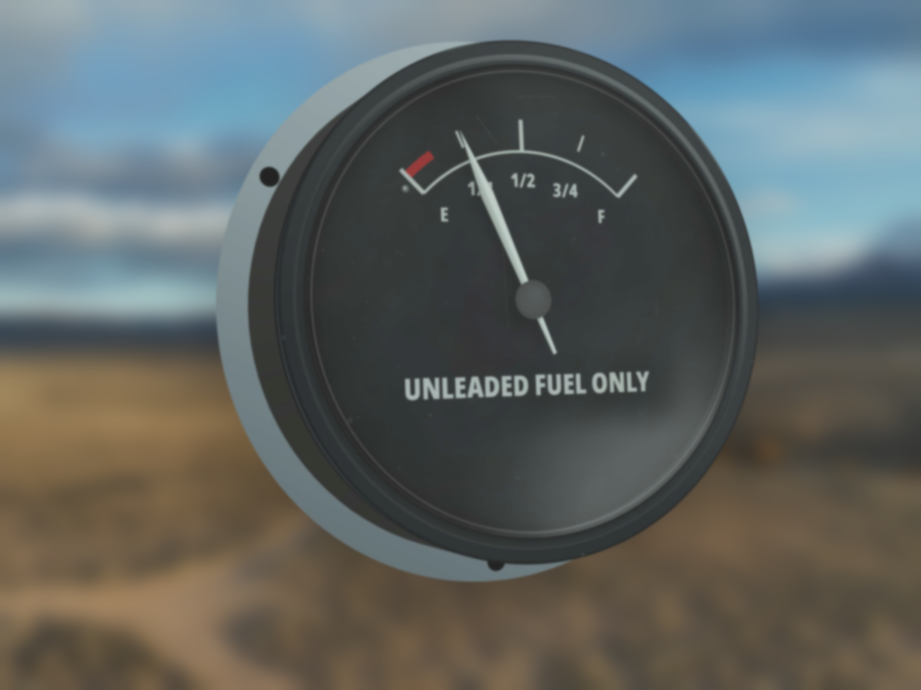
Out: 0.25
